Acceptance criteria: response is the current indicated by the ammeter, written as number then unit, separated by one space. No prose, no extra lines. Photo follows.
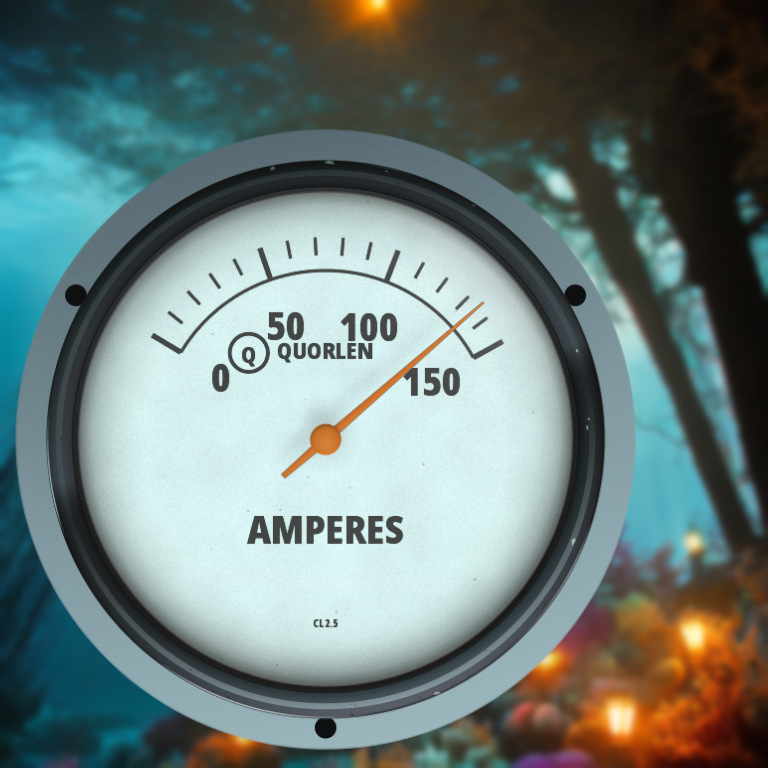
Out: 135 A
